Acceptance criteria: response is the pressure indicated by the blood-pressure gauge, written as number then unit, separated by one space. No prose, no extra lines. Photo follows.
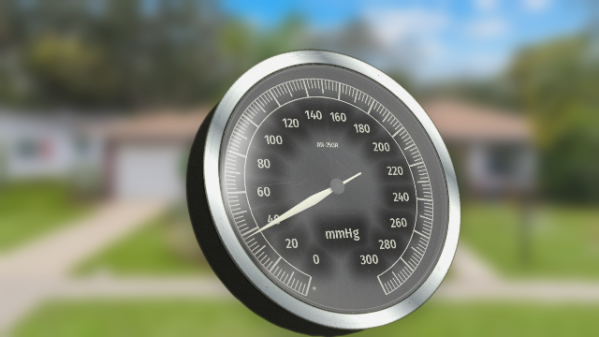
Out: 38 mmHg
